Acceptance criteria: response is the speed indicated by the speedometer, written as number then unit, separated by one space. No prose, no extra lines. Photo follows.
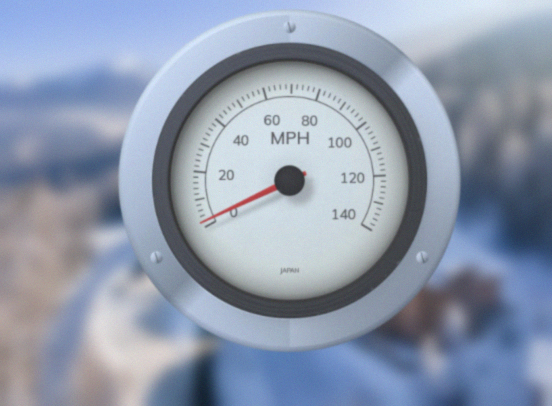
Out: 2 mph
